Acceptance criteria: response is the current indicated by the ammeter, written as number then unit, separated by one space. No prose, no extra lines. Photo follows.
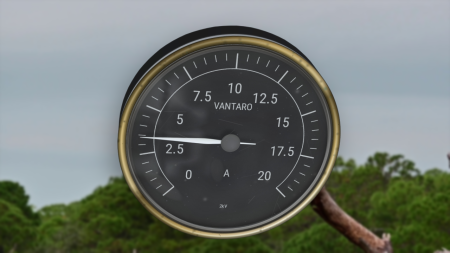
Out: 3.5 A
